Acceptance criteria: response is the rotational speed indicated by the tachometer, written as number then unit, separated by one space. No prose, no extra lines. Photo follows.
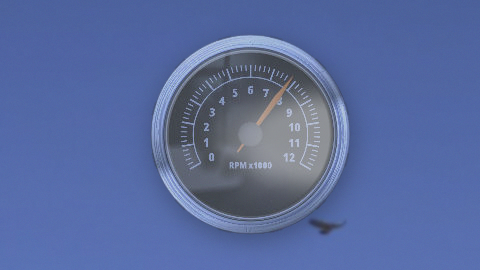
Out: 7800 rpm
